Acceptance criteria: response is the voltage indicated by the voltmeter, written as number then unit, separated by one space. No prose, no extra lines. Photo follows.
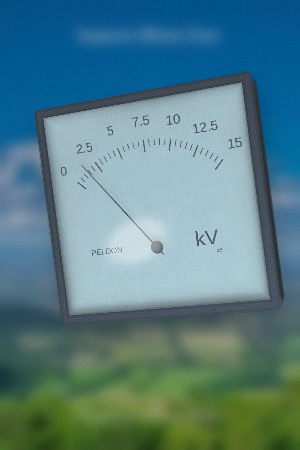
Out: 1.5 kV
